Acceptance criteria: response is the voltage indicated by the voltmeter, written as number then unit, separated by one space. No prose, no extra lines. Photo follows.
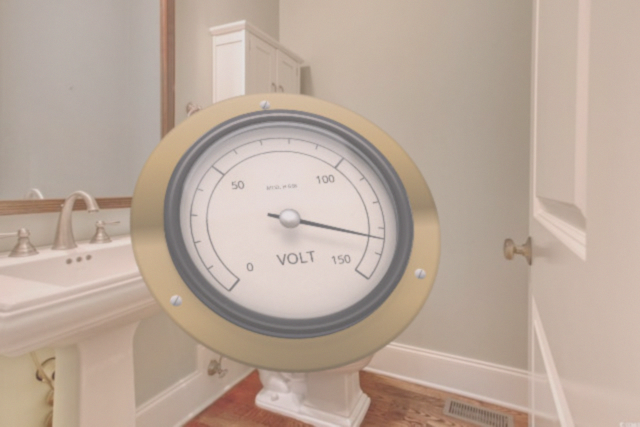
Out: 135 V
